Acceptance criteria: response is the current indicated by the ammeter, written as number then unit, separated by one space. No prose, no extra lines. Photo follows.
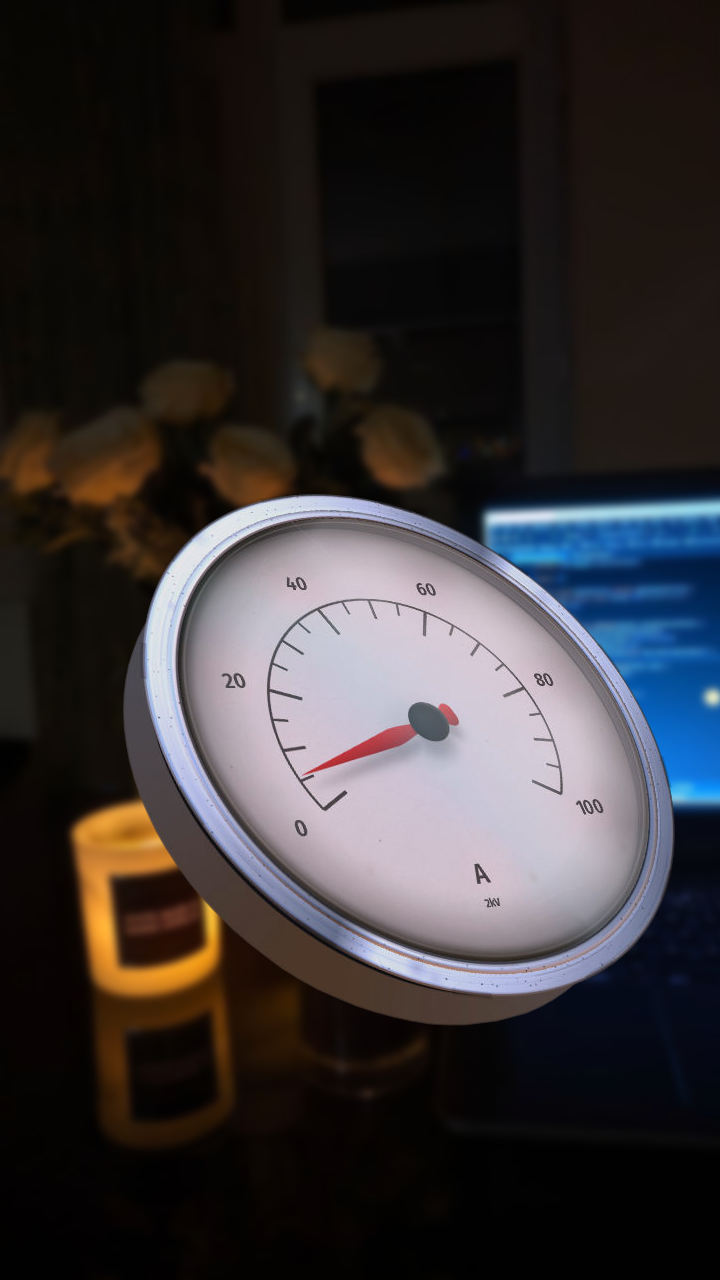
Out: 5 A
